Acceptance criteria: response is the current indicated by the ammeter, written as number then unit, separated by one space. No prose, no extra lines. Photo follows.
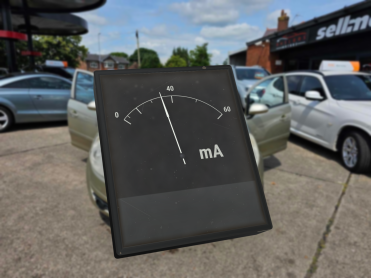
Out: 35 mA
